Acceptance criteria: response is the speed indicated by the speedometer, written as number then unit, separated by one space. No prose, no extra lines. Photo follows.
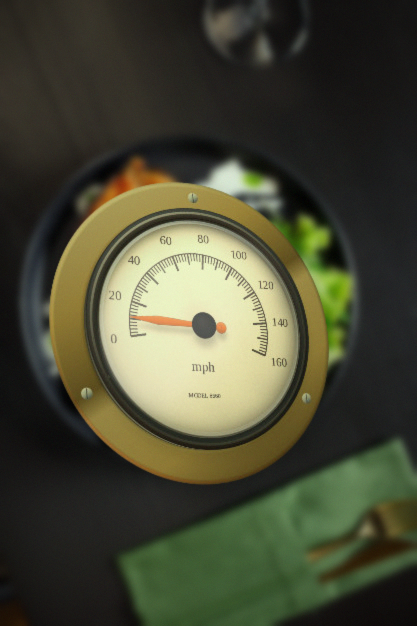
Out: 10 mph
